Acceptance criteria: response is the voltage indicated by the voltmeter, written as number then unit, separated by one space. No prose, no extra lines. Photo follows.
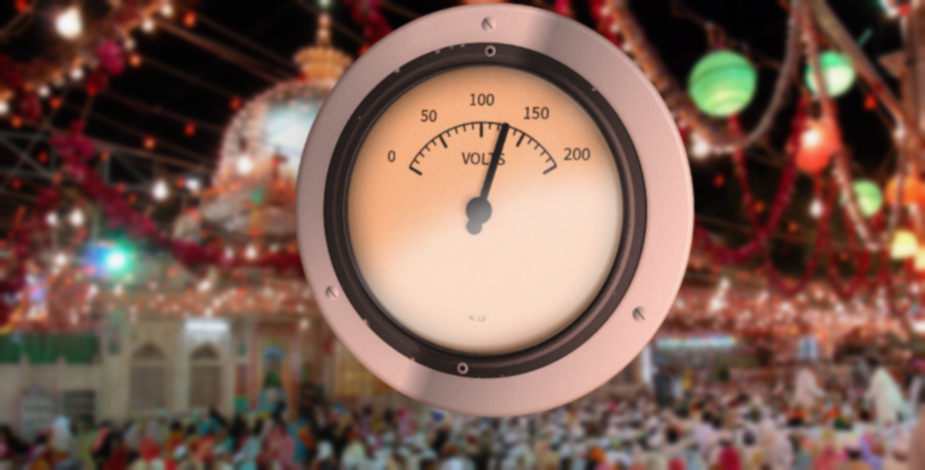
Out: 130 V
